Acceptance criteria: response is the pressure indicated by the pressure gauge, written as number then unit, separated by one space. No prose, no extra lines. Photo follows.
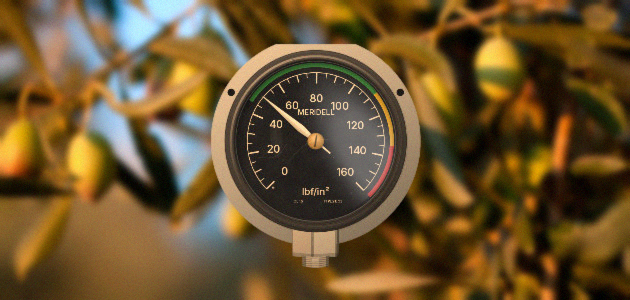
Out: 50 psi
